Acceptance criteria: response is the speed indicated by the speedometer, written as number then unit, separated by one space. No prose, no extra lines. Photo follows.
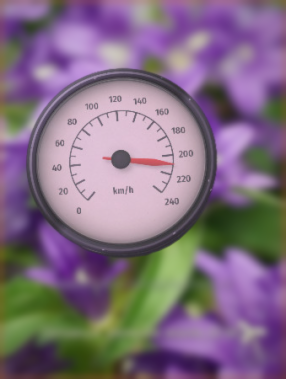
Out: 210 km/h
